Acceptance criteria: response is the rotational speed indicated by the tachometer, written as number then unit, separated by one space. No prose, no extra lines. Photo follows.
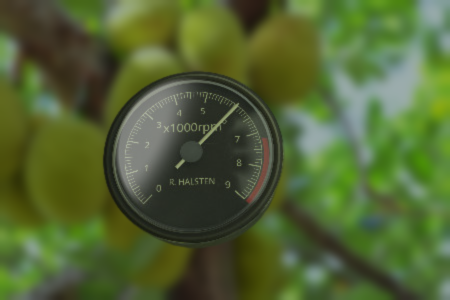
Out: 6000 rpm
